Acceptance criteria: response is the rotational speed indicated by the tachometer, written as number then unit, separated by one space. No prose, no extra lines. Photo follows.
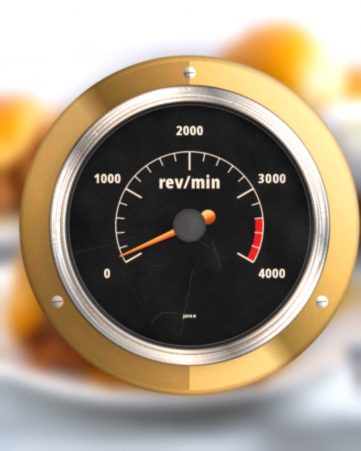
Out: 100 rpm
